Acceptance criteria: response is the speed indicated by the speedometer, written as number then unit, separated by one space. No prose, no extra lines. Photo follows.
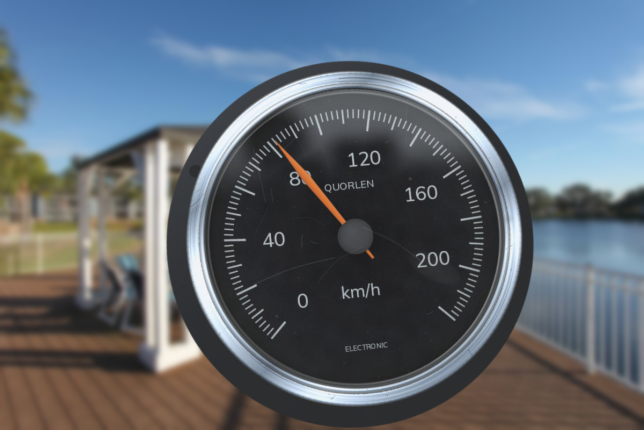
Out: 82 km/h
